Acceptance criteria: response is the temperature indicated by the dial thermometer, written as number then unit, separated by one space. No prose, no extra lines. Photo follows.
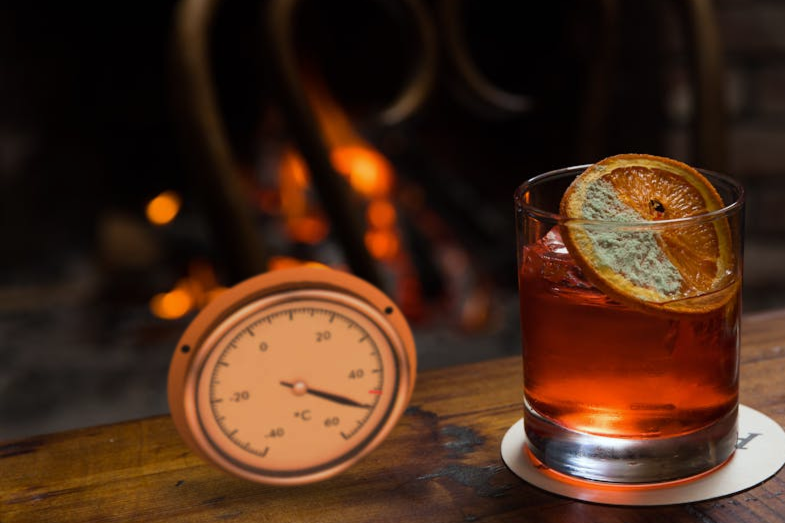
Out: 50 °C
